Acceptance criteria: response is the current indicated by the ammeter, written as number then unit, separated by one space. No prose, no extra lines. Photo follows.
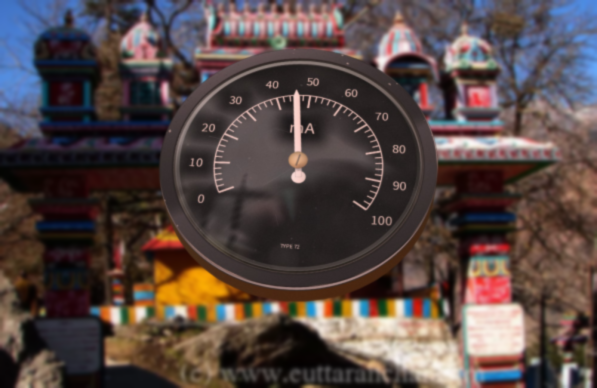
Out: 46 mA
